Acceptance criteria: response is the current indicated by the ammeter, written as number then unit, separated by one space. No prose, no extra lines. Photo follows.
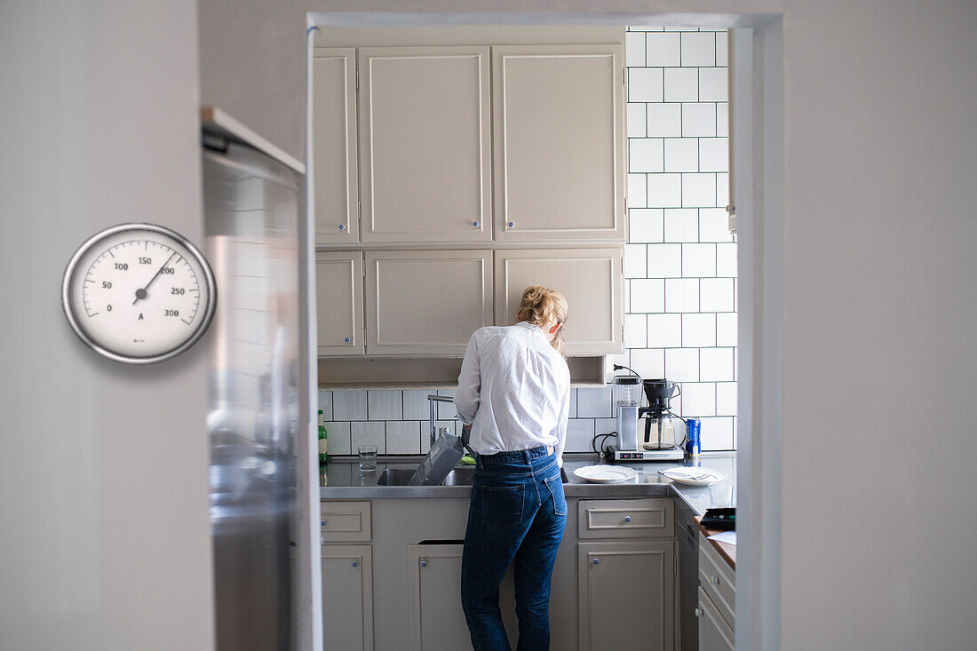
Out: 190 A
